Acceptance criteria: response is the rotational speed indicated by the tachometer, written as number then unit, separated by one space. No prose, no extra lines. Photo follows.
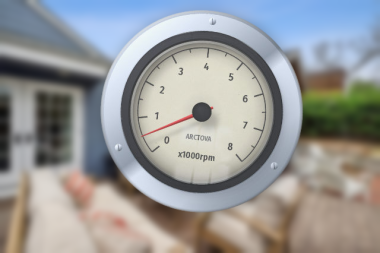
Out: 500 rpm
